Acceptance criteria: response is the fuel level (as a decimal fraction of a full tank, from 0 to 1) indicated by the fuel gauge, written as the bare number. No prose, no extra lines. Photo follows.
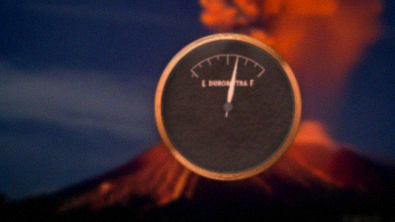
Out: 0.625
